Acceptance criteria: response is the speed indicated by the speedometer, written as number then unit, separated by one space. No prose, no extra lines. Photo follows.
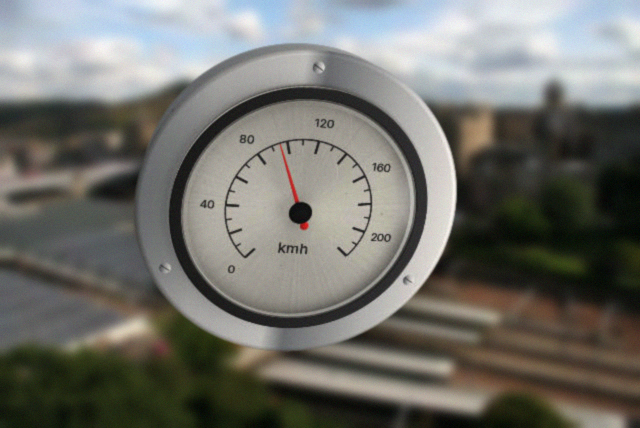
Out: 95 km/h
